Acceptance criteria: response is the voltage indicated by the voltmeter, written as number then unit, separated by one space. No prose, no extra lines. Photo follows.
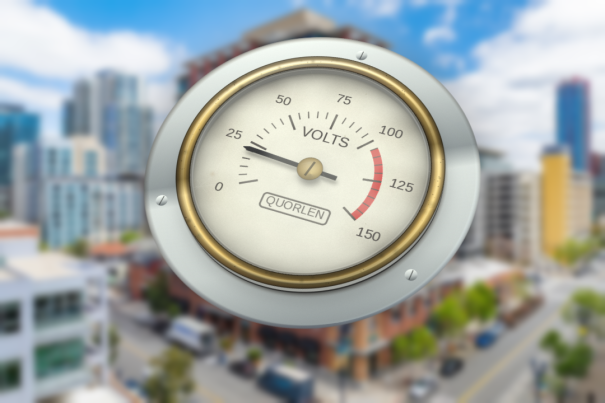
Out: 20 V
